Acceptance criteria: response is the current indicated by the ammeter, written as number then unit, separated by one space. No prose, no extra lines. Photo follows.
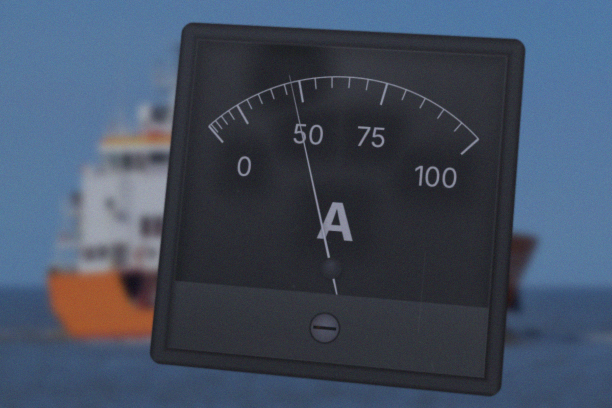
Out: 47.5 A
